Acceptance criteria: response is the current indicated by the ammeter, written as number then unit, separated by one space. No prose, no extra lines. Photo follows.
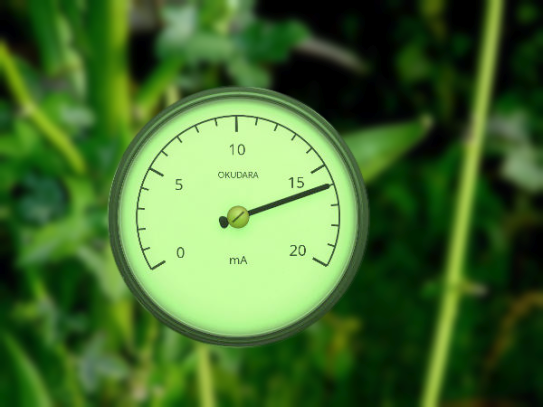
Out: 16 mA
